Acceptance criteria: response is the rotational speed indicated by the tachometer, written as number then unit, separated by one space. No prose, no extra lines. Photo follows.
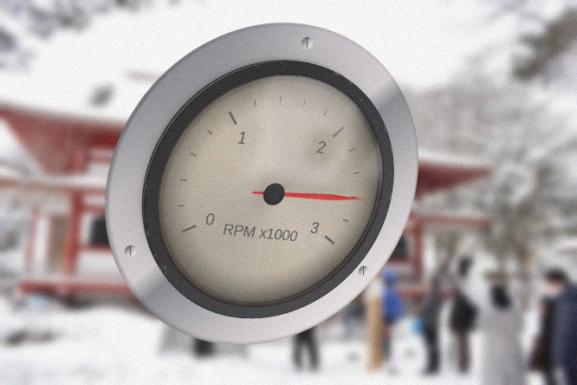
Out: 2600 rpm
